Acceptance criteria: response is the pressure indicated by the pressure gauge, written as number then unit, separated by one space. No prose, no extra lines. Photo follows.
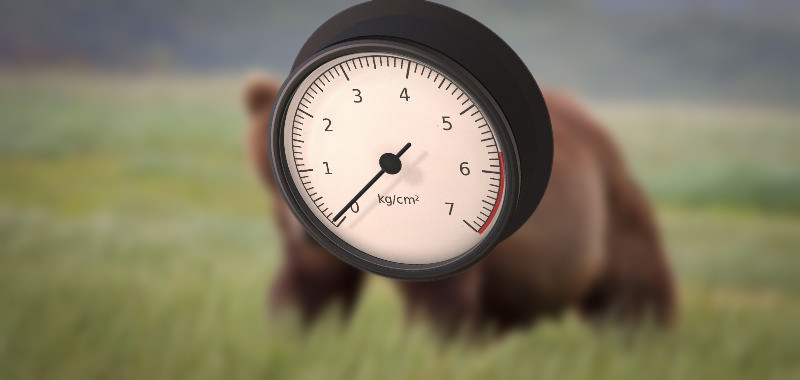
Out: 0.1 kg/cm²
